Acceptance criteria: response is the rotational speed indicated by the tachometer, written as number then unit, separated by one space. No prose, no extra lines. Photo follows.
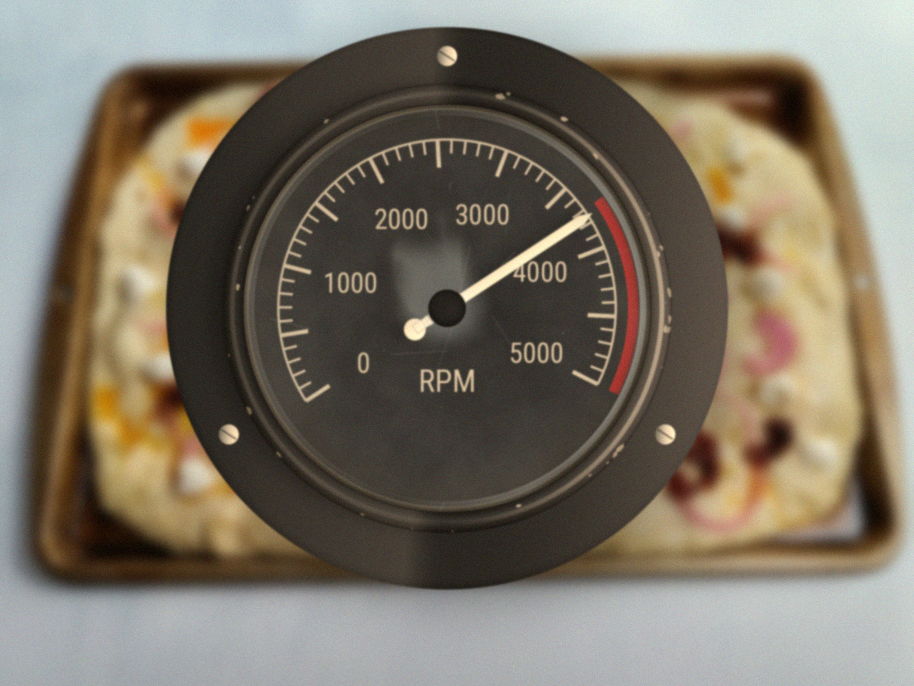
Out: 3750 rpm
